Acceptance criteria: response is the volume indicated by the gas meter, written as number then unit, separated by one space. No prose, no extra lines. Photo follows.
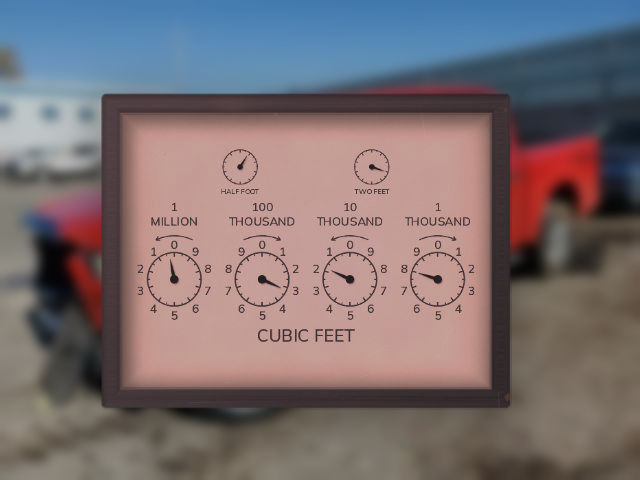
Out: 31800 ft³
